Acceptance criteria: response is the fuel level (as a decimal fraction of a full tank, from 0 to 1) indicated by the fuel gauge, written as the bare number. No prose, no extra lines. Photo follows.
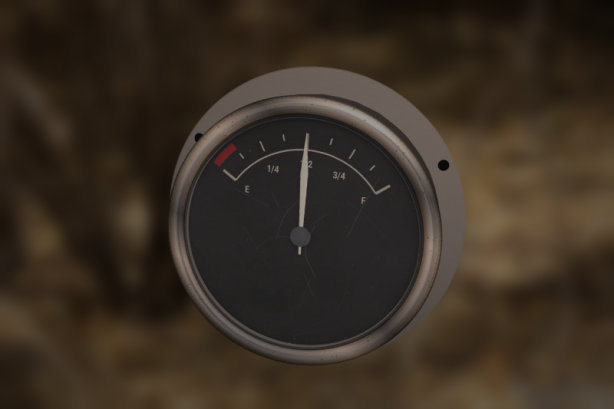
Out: 0.5
